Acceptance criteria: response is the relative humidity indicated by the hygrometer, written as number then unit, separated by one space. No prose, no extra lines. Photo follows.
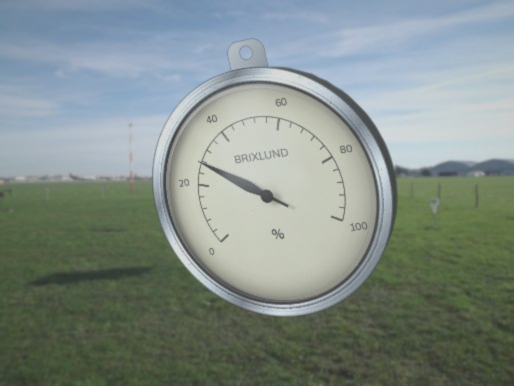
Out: 28 %
